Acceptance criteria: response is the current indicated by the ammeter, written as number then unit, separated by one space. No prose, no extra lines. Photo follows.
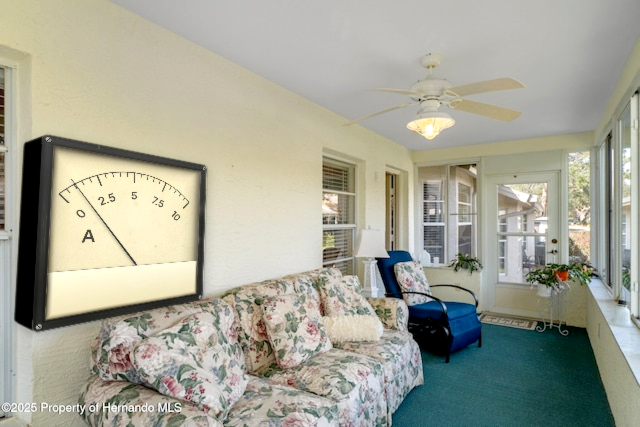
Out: 1 A
